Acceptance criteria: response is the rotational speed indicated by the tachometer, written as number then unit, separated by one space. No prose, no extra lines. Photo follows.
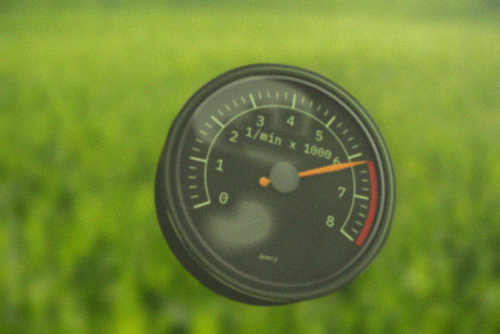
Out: 6200 rpm
